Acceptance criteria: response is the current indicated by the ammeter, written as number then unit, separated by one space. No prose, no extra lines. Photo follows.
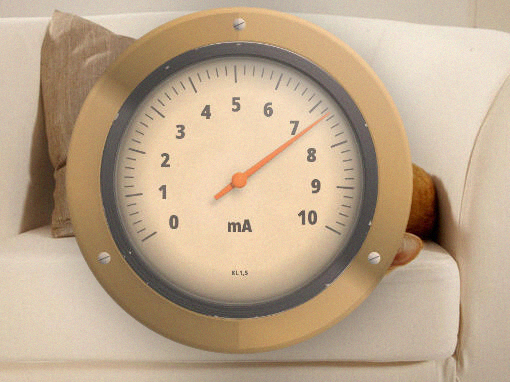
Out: 7.3 mA
